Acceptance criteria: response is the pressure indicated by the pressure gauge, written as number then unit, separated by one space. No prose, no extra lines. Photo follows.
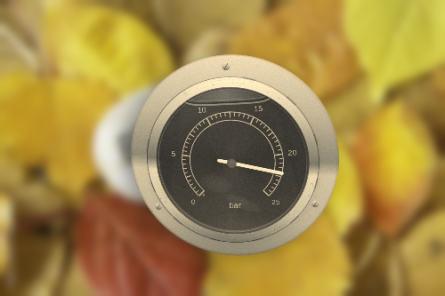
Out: 22 bar
